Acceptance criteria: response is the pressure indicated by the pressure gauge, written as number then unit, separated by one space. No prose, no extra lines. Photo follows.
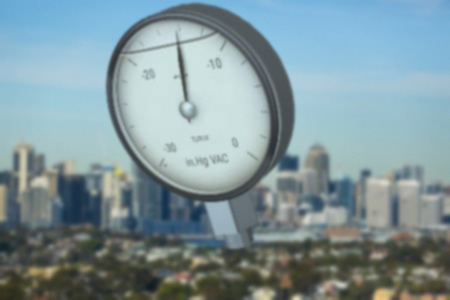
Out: -14 inHg
